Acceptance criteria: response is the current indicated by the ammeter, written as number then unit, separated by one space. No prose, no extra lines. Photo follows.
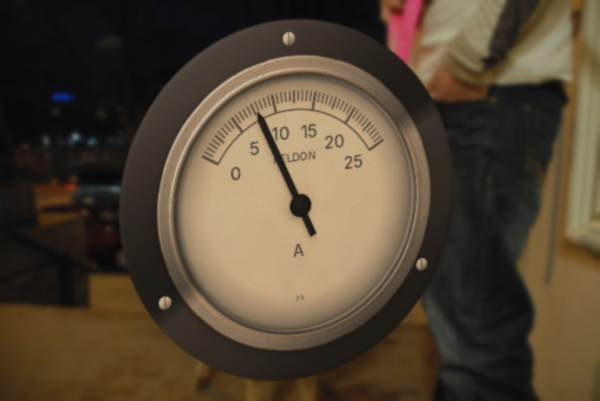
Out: 7.5 A
